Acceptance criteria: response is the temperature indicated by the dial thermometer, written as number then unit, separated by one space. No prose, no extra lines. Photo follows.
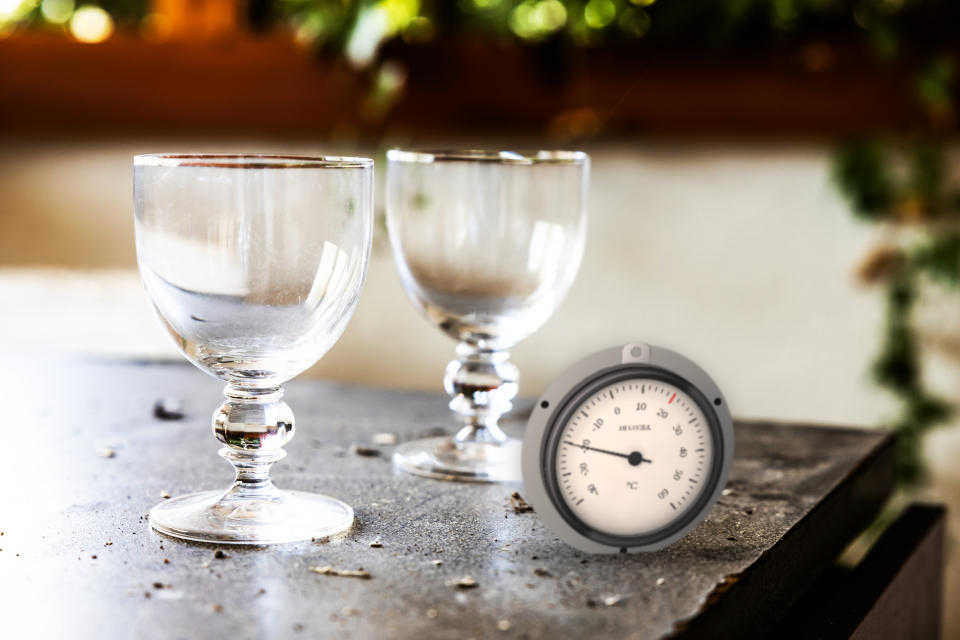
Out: -20 °C
